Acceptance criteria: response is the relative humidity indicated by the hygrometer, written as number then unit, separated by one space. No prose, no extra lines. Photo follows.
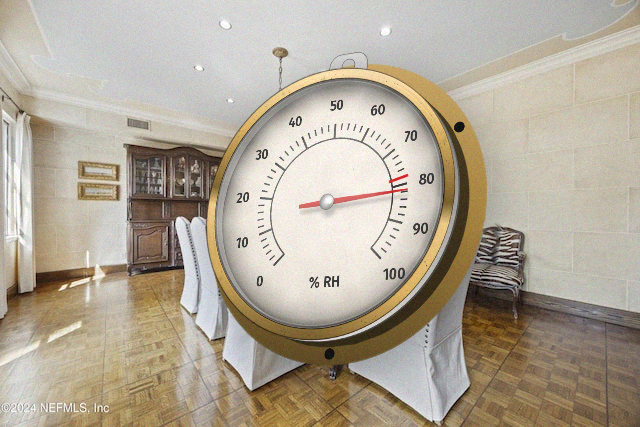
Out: 82 %
